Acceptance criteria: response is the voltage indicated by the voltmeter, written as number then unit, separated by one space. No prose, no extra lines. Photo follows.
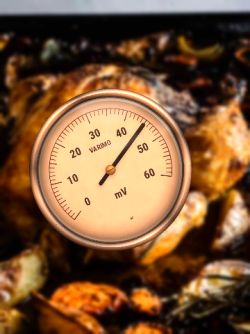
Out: 45 mV
